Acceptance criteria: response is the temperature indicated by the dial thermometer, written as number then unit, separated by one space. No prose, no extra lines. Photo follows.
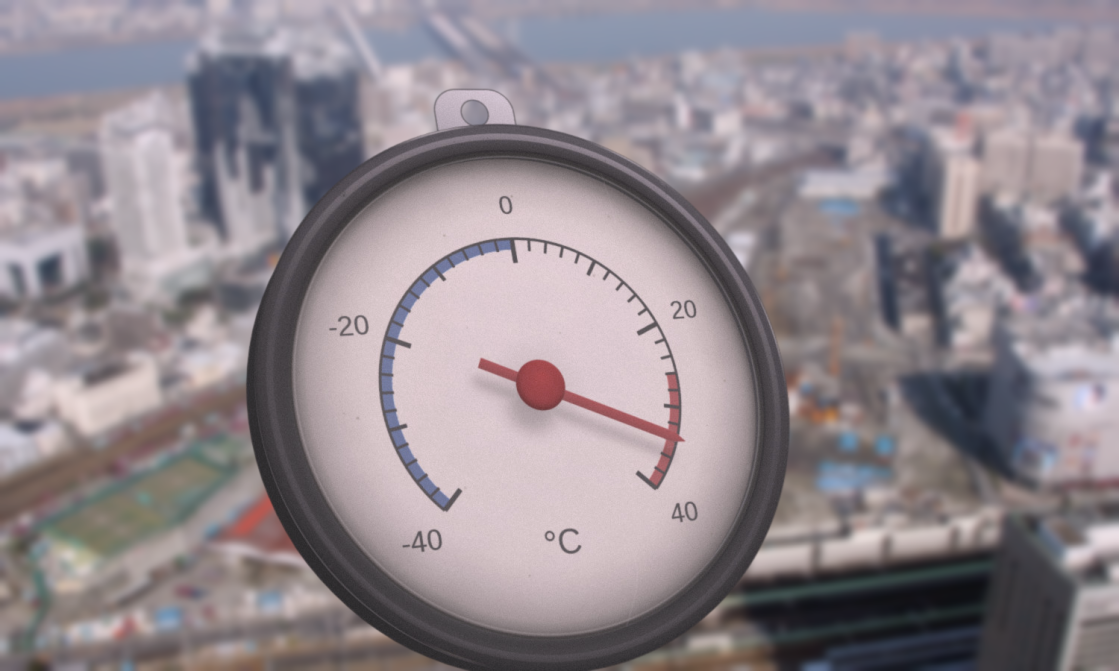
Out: 34 °C
